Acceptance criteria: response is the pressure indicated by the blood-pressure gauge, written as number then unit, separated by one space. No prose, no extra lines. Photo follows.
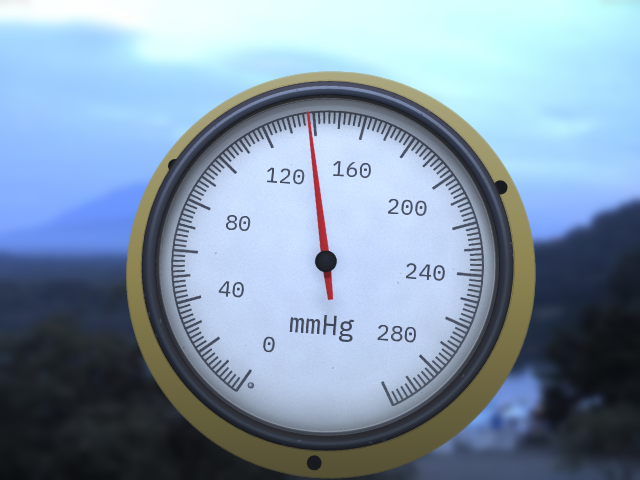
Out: 138 mmHg
